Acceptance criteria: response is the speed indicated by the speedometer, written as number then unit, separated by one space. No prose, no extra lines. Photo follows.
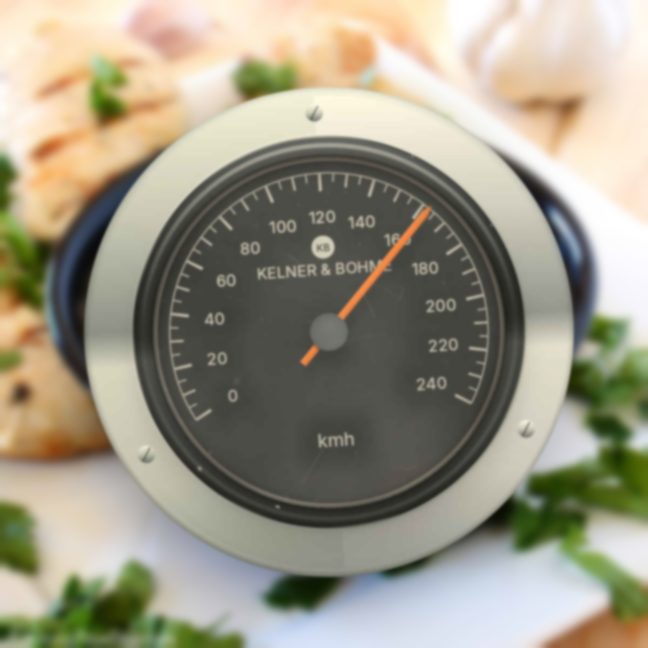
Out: 162.5 km/h
